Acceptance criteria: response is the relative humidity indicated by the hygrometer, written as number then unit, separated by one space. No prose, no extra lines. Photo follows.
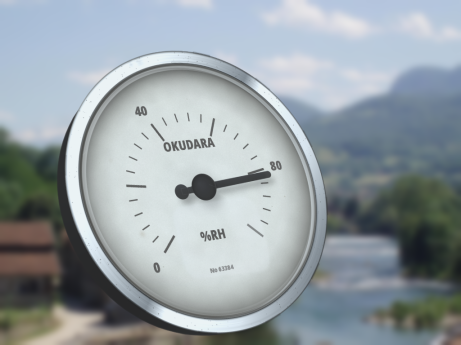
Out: 82 %
